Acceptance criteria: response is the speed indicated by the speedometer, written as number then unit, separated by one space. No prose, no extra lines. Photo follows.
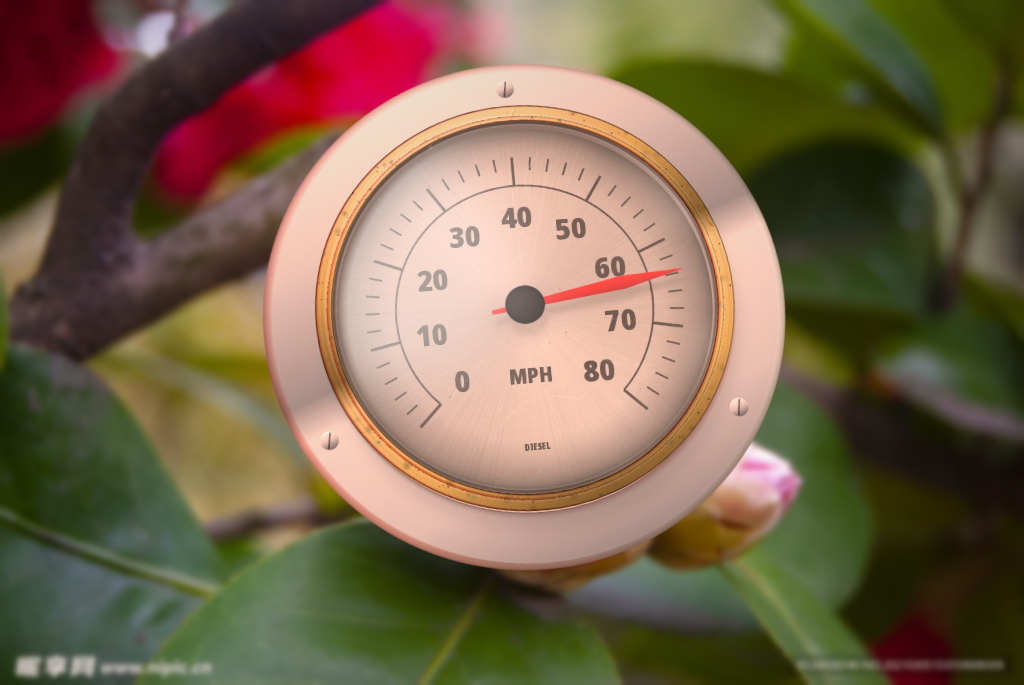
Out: 64 mph
